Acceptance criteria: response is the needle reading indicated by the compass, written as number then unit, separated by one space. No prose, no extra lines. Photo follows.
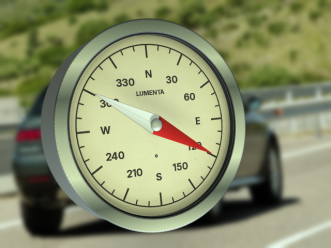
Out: 120 °
